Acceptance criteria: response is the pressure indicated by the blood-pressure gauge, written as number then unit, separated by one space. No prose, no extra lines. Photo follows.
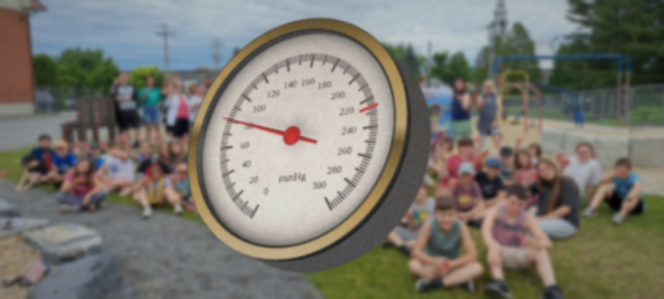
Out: 80 mmHg
